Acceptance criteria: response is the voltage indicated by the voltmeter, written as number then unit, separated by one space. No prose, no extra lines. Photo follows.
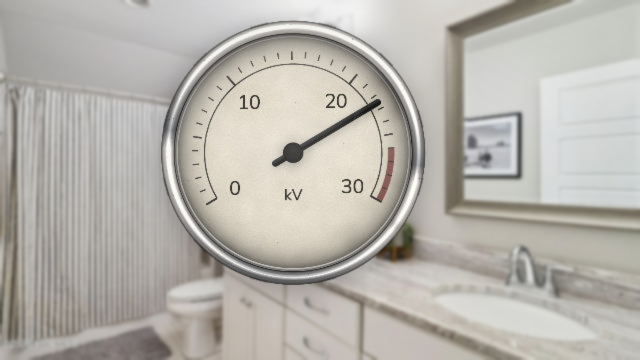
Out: 22.5 kV
